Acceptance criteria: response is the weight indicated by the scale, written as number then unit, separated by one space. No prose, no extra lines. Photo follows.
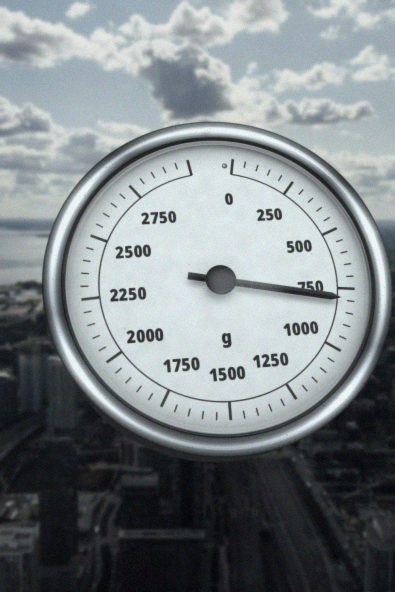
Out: 800 g
